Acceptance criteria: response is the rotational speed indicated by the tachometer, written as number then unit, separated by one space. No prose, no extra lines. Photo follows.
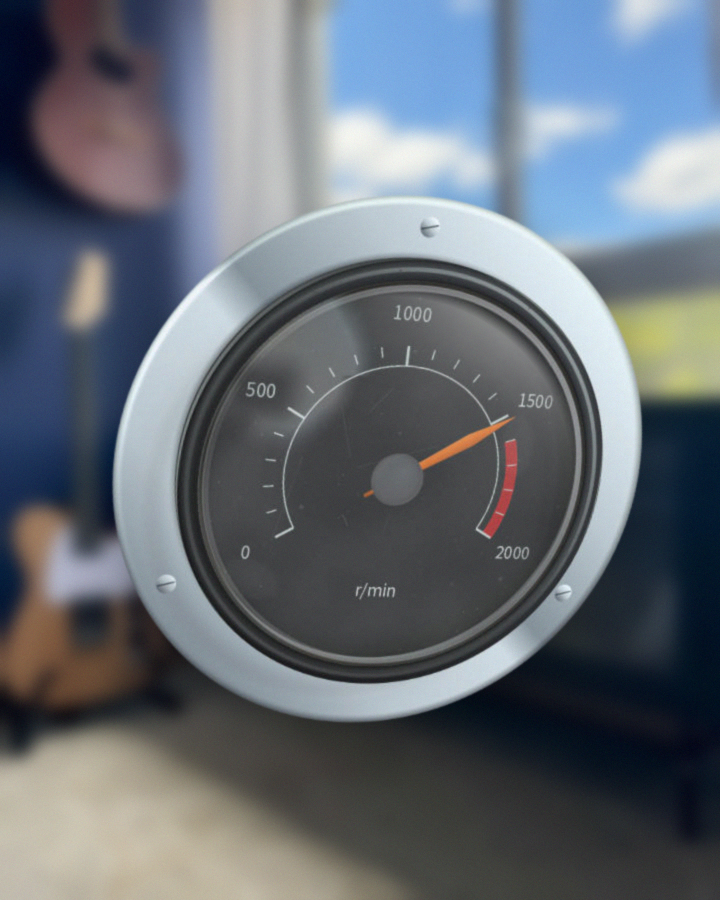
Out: 1500 rpm
